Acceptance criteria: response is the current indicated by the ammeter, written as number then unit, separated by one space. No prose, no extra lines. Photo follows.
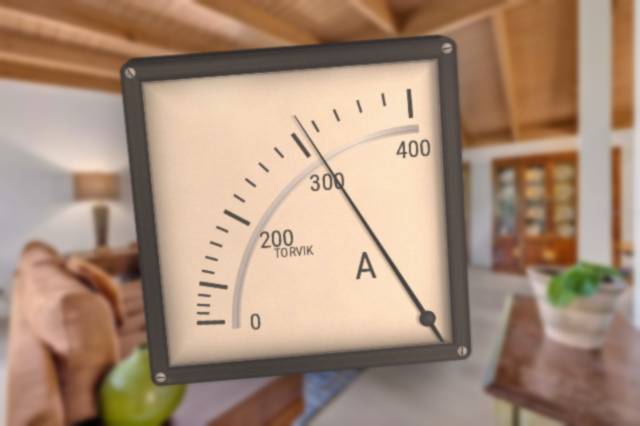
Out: 310 A
